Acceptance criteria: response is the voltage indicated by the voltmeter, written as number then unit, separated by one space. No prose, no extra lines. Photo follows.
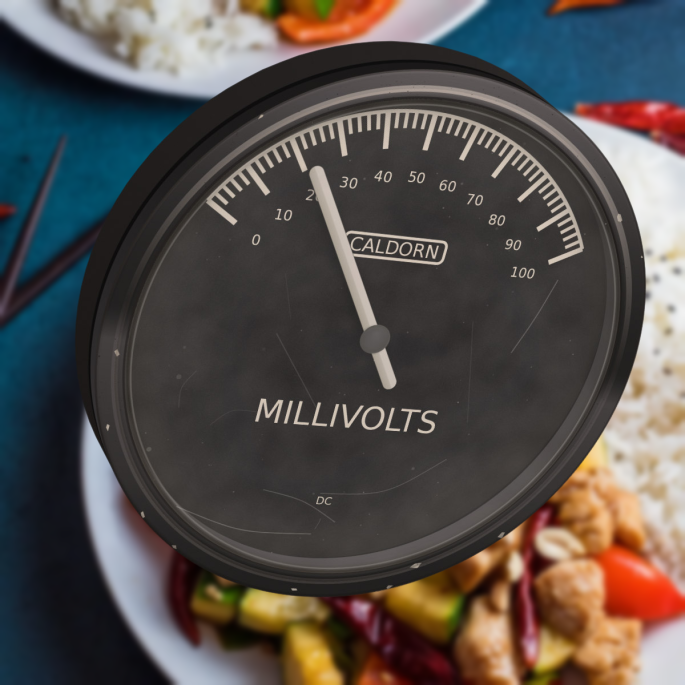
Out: 22 mV
